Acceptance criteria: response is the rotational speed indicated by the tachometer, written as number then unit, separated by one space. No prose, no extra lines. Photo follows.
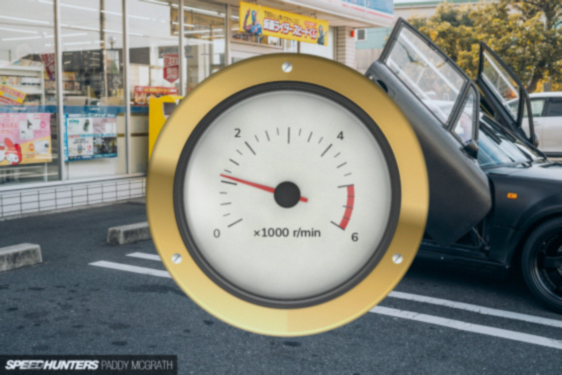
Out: 1125 rpm
